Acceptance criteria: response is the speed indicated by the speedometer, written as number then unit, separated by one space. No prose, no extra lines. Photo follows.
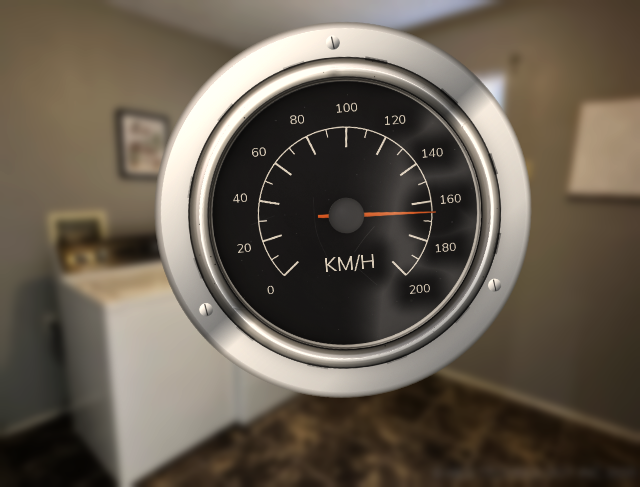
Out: 165 km/h
